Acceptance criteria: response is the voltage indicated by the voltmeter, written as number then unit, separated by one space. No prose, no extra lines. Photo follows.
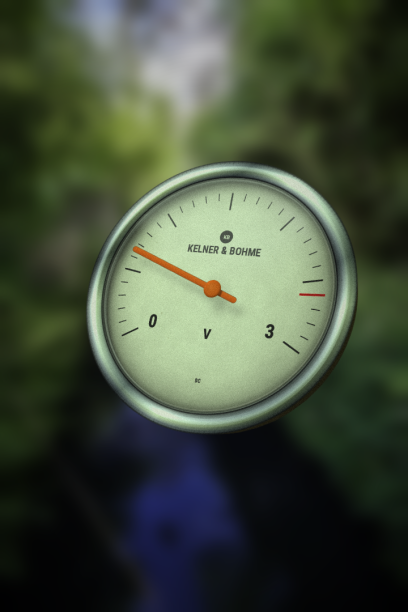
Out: 0.65 V
